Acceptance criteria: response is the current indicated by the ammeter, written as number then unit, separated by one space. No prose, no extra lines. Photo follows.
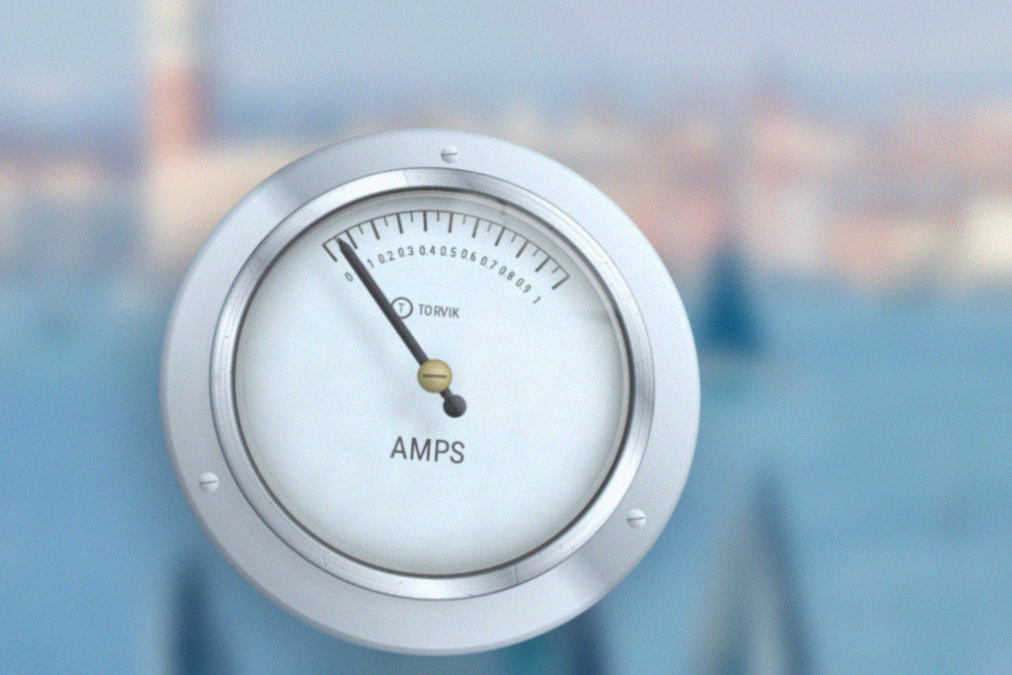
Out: 0.05 A
